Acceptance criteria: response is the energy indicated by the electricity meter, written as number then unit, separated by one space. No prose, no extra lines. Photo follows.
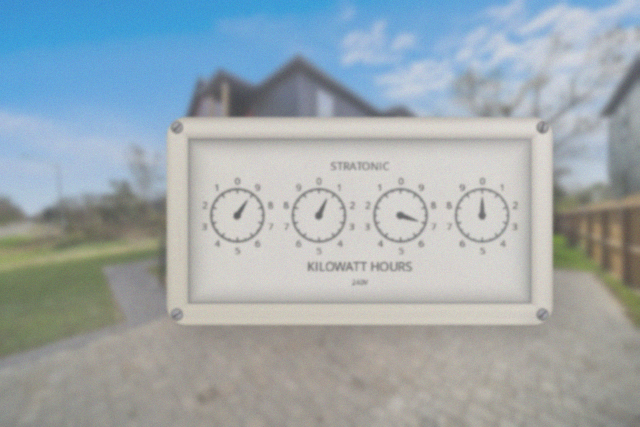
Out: 9070 kWh
